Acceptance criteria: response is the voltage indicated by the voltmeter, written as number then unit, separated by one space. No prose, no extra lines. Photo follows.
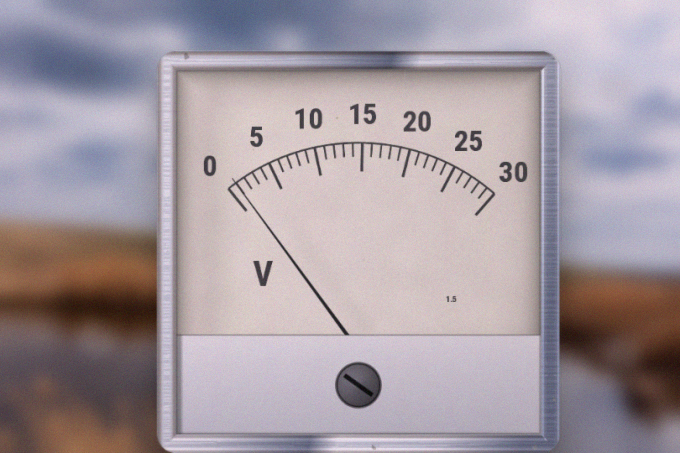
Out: 1 V
